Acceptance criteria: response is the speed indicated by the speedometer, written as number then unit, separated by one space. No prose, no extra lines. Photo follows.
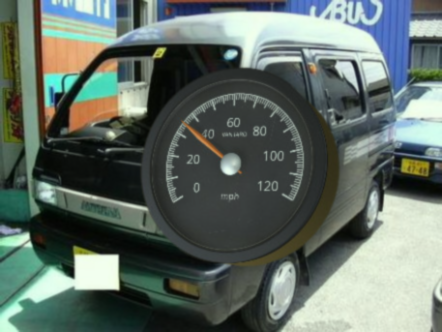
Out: 35 mph
